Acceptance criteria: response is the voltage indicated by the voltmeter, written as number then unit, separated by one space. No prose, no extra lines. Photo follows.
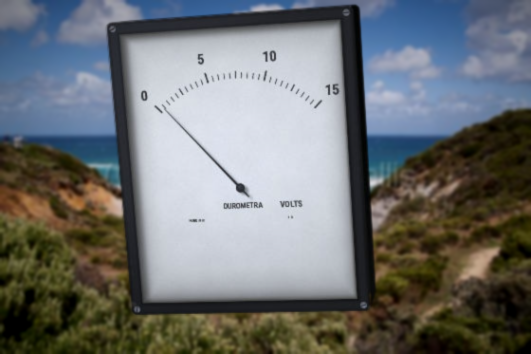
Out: 0.5 V
